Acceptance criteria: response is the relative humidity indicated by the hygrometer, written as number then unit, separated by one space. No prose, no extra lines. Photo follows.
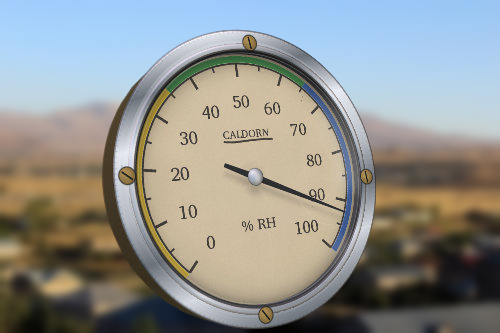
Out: 92.5 %
